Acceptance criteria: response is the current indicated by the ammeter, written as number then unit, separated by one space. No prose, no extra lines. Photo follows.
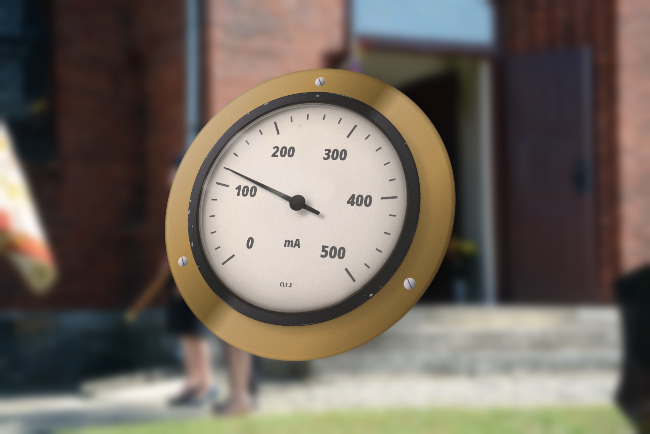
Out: 120 mA
